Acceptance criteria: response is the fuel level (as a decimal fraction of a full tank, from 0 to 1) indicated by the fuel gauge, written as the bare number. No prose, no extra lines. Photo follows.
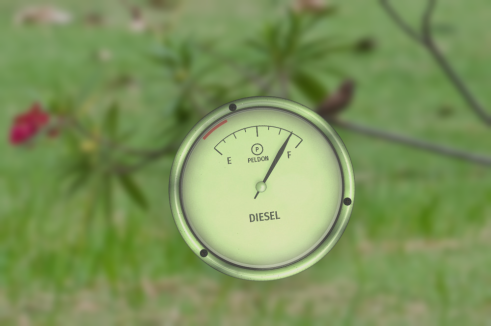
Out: 0.875
